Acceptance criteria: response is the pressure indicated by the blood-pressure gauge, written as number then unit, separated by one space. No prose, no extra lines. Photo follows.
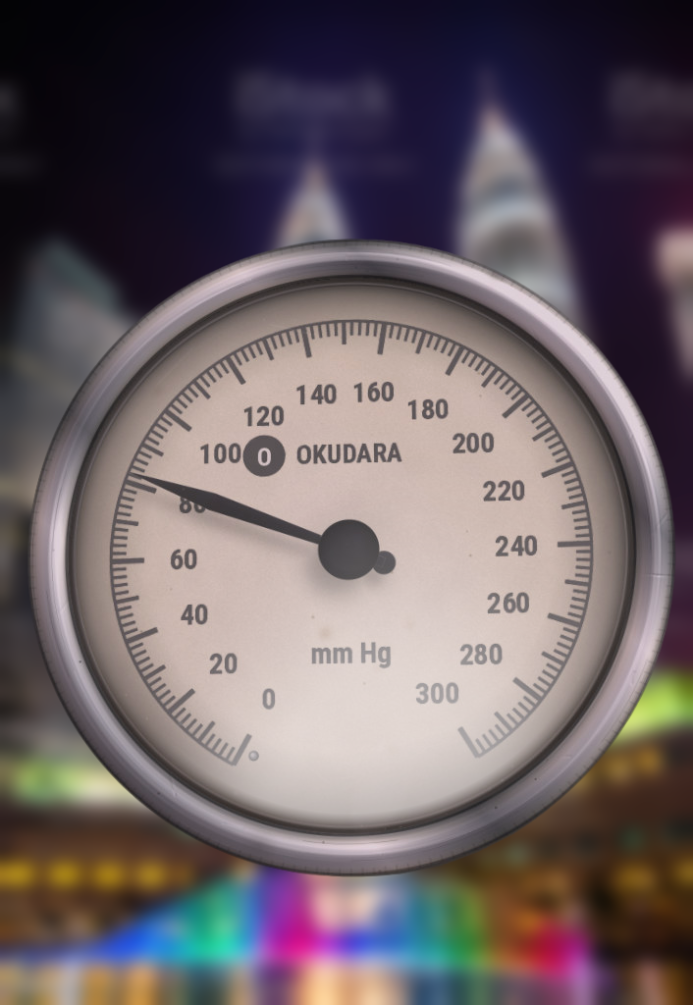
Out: 82 mmHg
